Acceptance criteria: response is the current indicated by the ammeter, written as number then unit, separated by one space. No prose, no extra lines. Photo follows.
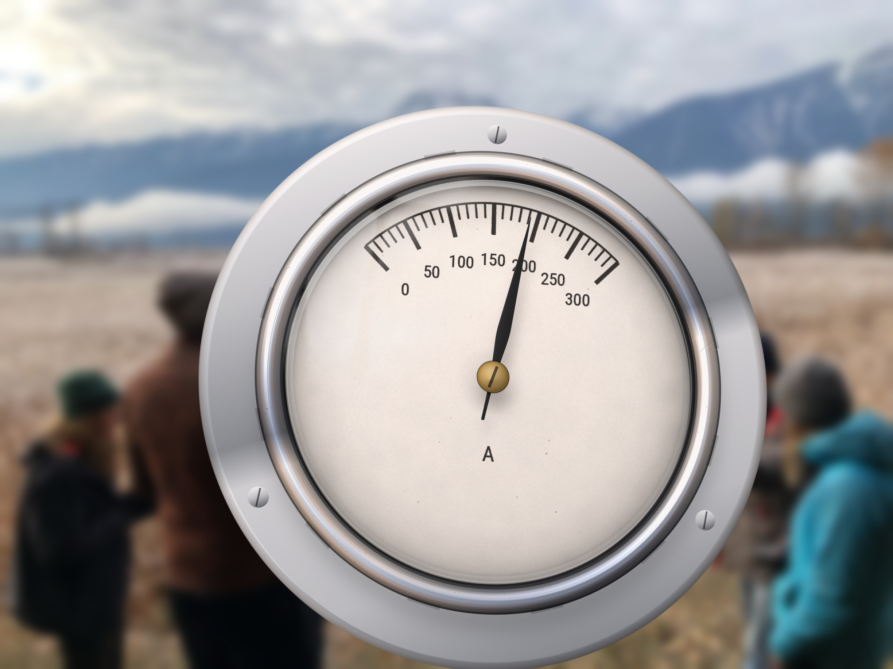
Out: 190 A
